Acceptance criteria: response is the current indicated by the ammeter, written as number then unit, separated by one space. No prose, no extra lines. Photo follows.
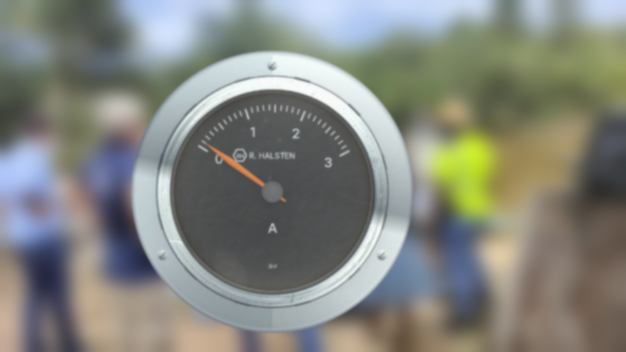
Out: 0.1 A
